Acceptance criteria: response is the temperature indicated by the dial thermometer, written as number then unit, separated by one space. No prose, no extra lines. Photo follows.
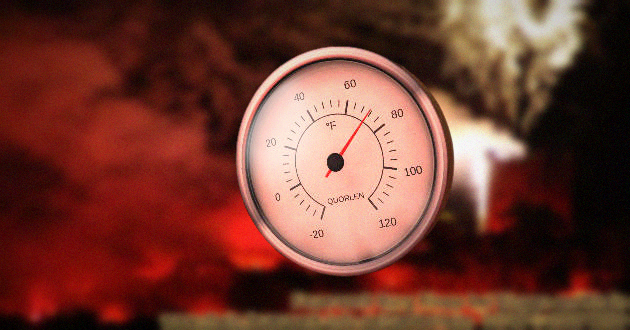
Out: 72 °F
